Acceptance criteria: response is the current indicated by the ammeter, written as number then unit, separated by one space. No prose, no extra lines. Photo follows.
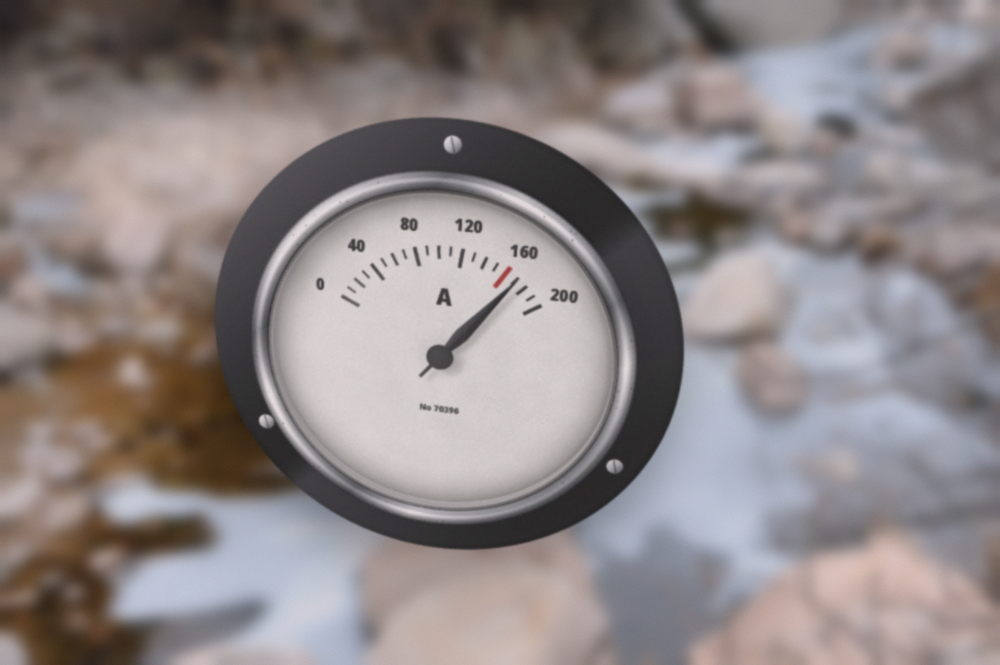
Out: 170 A
